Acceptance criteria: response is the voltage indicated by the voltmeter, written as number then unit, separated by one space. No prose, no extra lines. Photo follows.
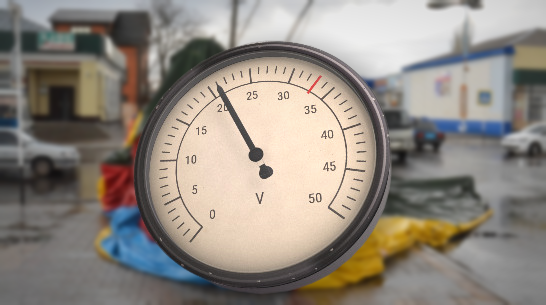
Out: 21 V
